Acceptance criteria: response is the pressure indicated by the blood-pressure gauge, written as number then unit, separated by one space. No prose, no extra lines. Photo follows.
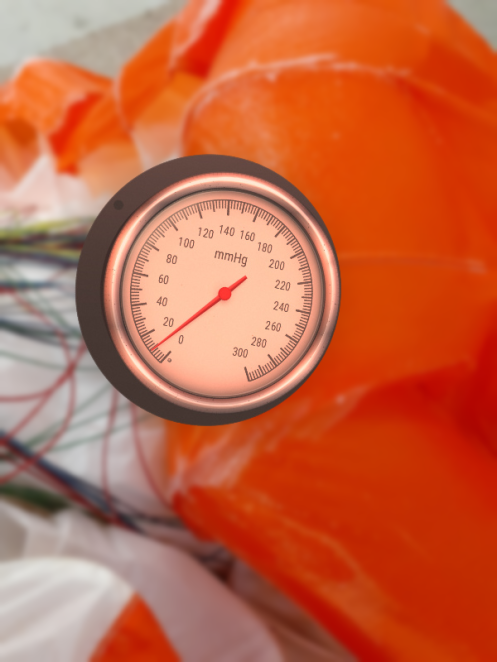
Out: 10 mmHg
